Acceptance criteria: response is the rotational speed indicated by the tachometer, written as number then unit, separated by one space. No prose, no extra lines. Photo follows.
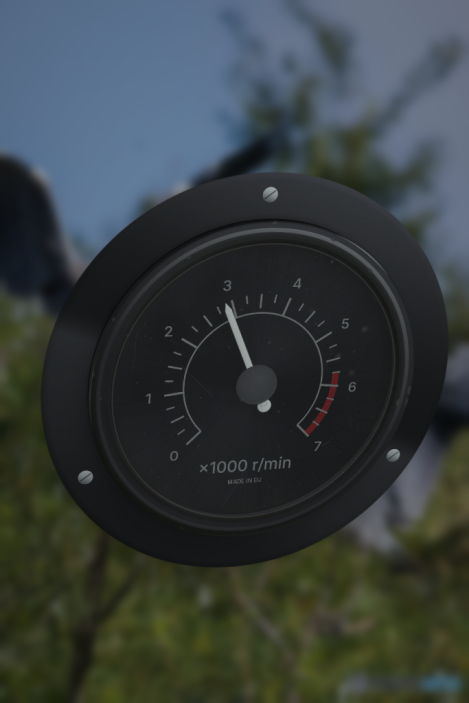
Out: 2875 rpm
